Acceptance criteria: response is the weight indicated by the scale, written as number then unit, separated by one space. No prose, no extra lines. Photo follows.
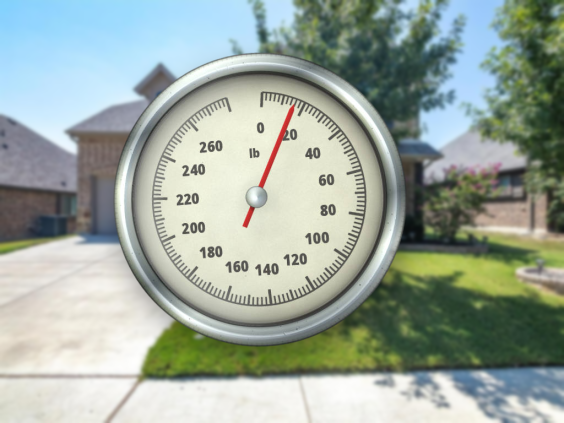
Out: 16 lb
